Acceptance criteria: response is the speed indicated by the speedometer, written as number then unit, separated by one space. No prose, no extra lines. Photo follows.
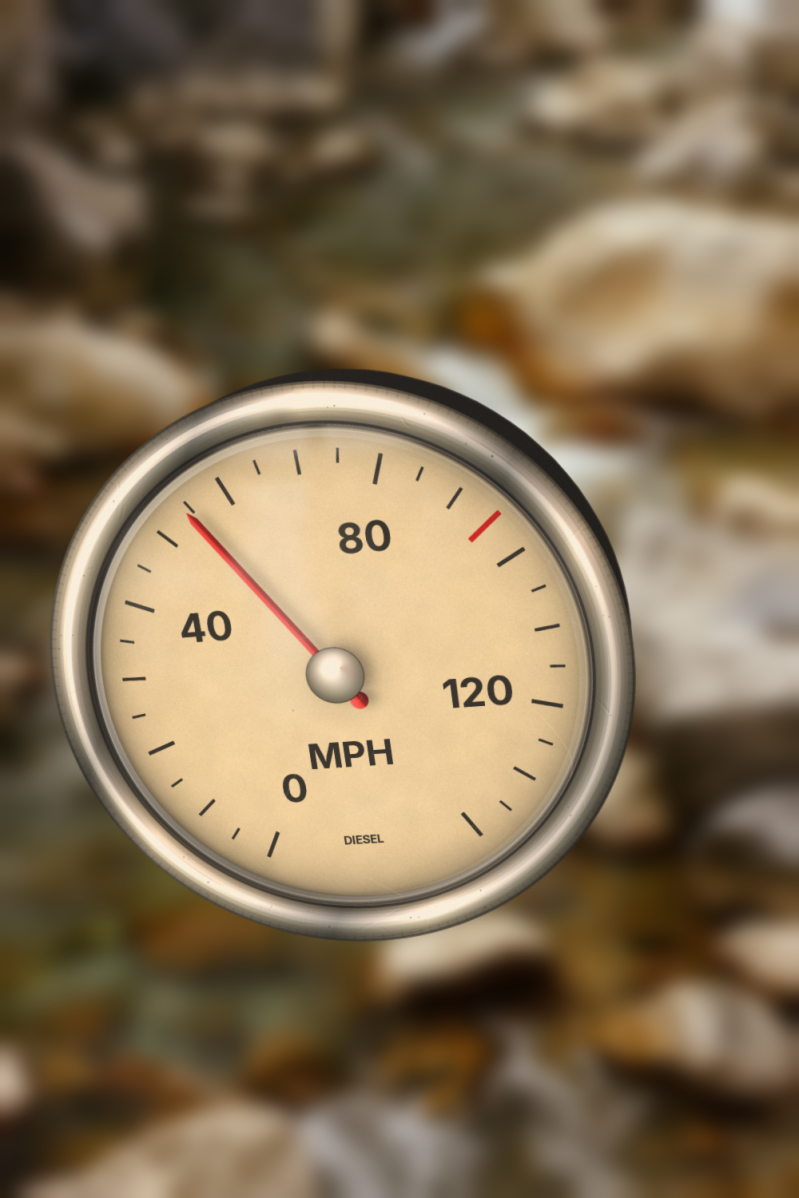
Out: 55 mph
